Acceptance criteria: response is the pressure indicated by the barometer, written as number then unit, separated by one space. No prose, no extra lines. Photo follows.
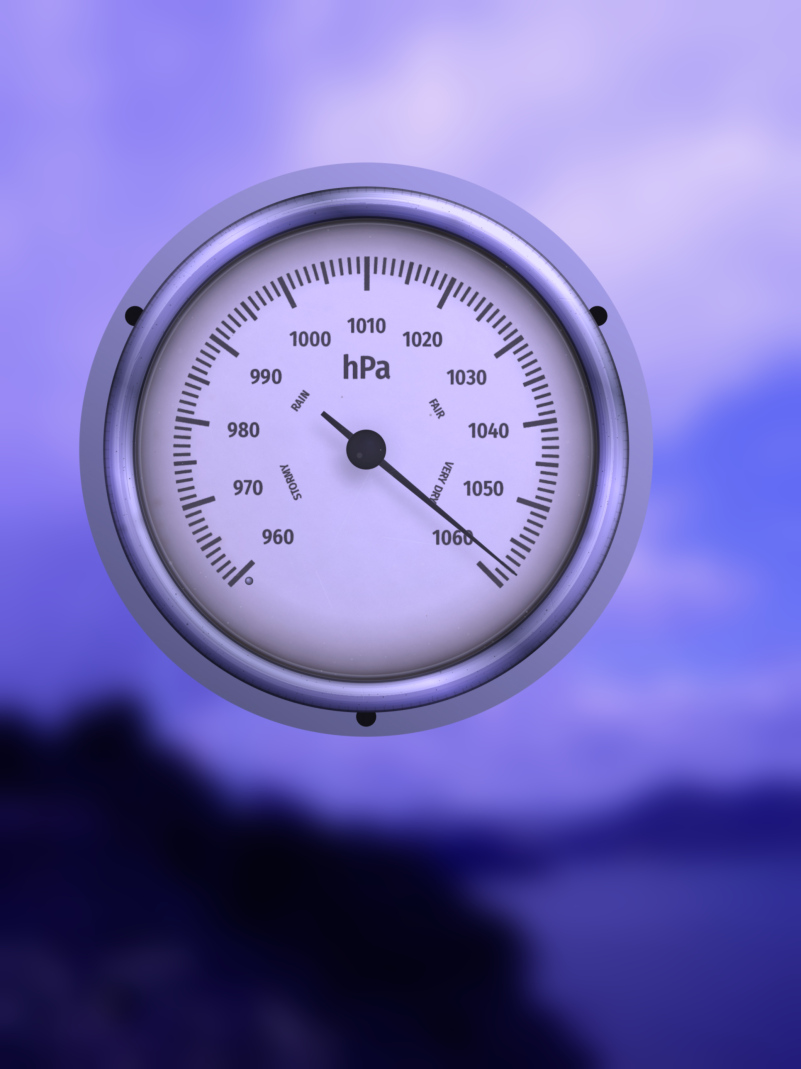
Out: 1058 hPa
